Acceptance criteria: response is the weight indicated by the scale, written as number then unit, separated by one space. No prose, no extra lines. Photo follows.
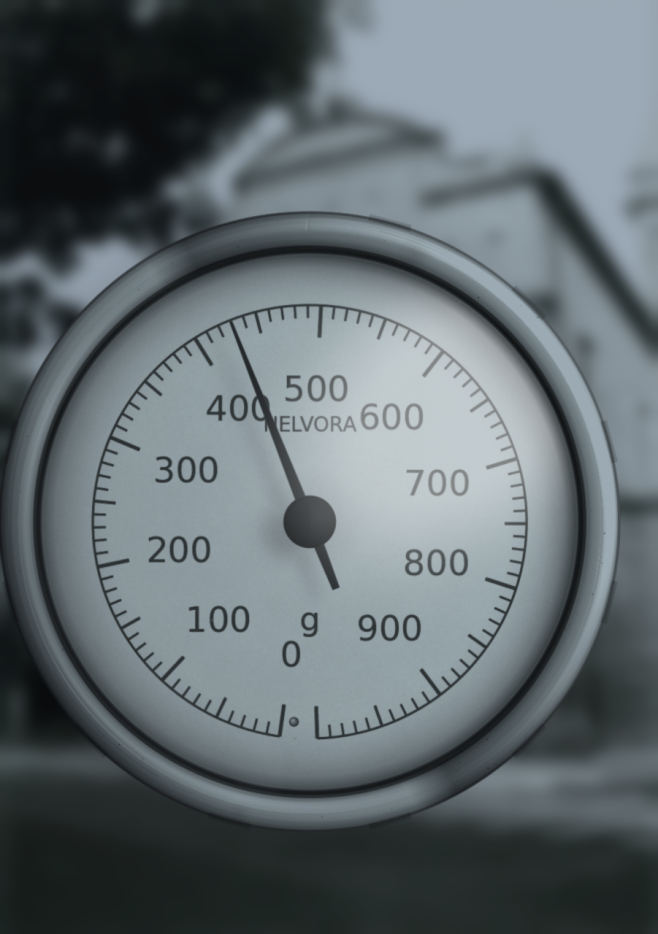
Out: 430 g
